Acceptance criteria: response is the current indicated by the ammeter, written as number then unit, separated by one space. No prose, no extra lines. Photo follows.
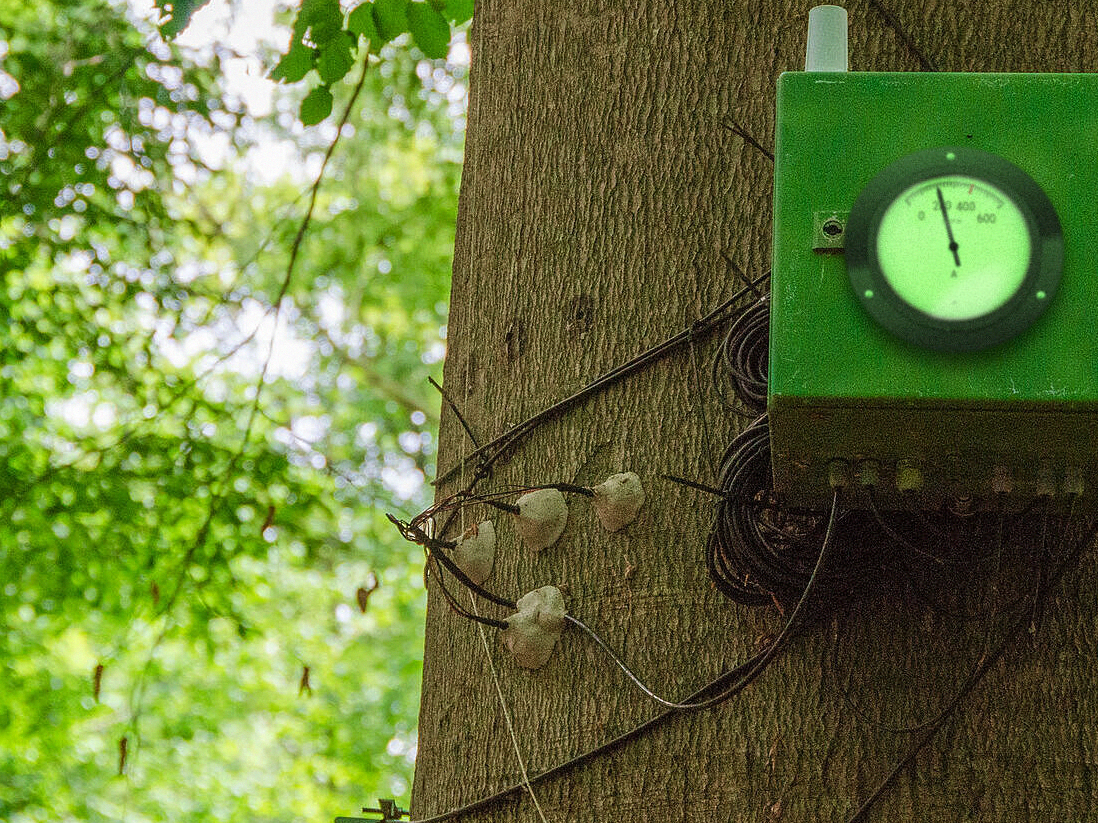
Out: 200 A
